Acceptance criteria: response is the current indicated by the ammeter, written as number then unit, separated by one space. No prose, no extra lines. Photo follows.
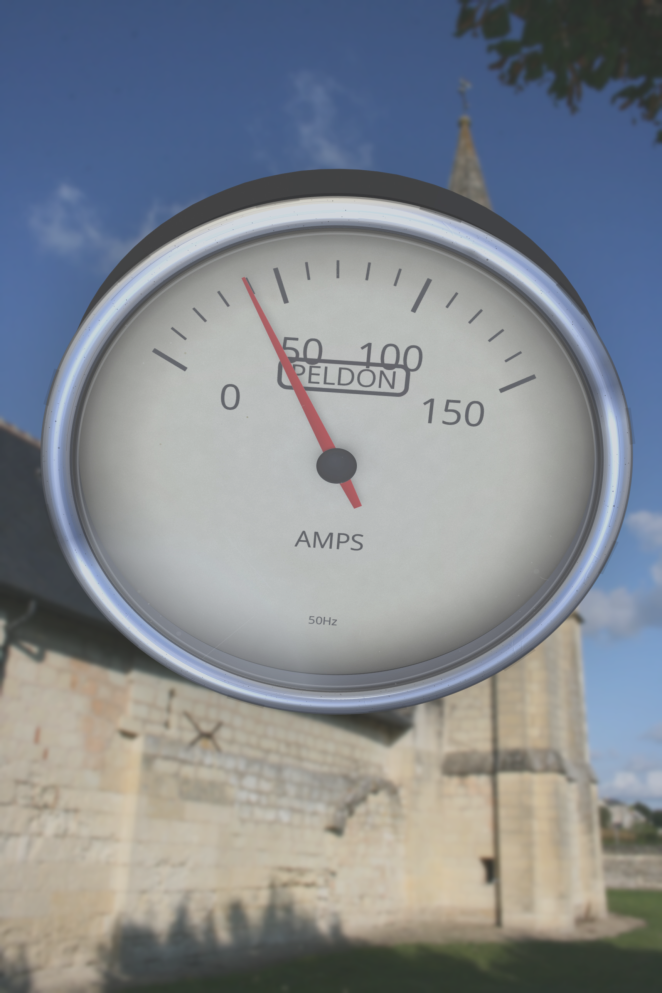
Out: 40 A
